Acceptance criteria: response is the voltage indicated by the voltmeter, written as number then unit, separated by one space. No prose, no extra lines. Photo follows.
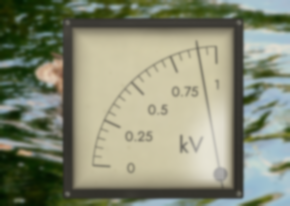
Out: 0.9 kV
